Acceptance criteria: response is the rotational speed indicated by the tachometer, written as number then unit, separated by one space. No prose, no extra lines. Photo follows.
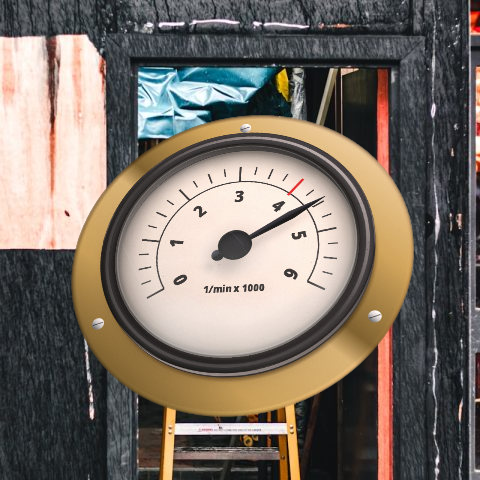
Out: 4500 rpm
